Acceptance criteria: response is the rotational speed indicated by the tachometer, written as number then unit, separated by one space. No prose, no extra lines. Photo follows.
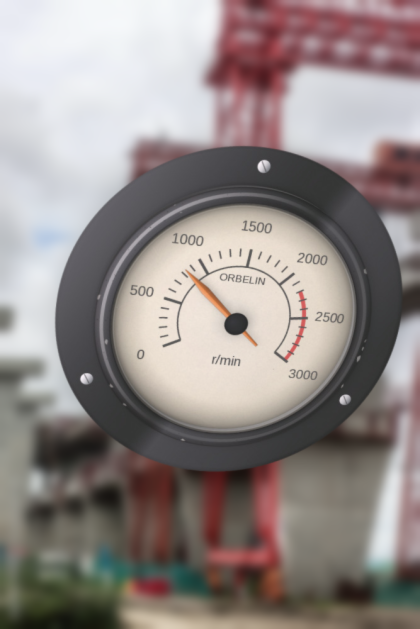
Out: 850 rpm
